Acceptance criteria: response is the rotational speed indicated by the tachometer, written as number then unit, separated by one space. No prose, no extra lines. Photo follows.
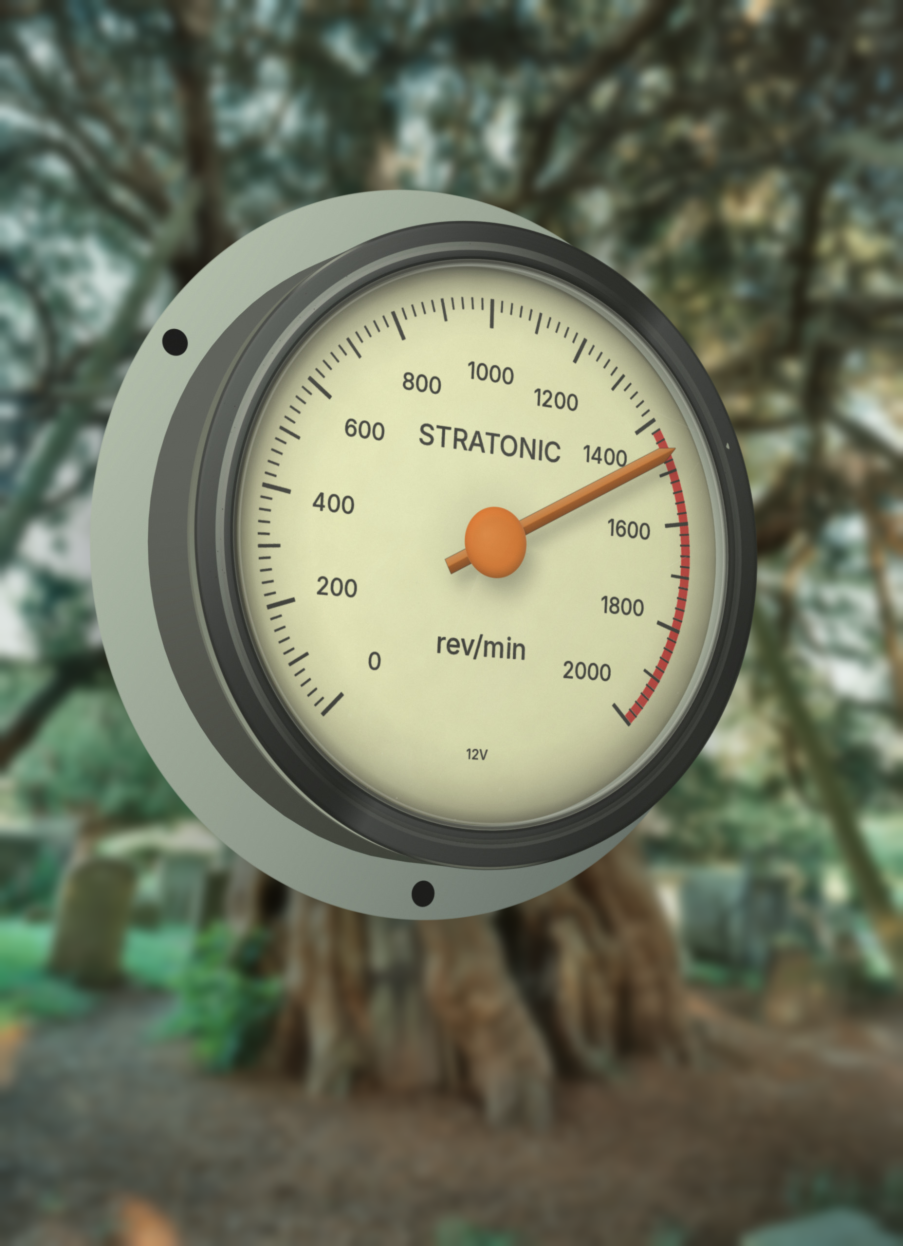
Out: 1460 rpm
